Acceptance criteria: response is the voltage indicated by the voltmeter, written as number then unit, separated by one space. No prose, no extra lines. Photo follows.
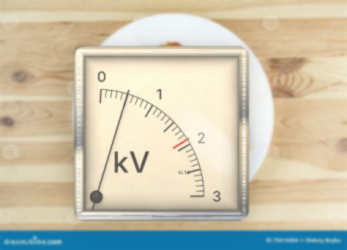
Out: 0.5 kV
